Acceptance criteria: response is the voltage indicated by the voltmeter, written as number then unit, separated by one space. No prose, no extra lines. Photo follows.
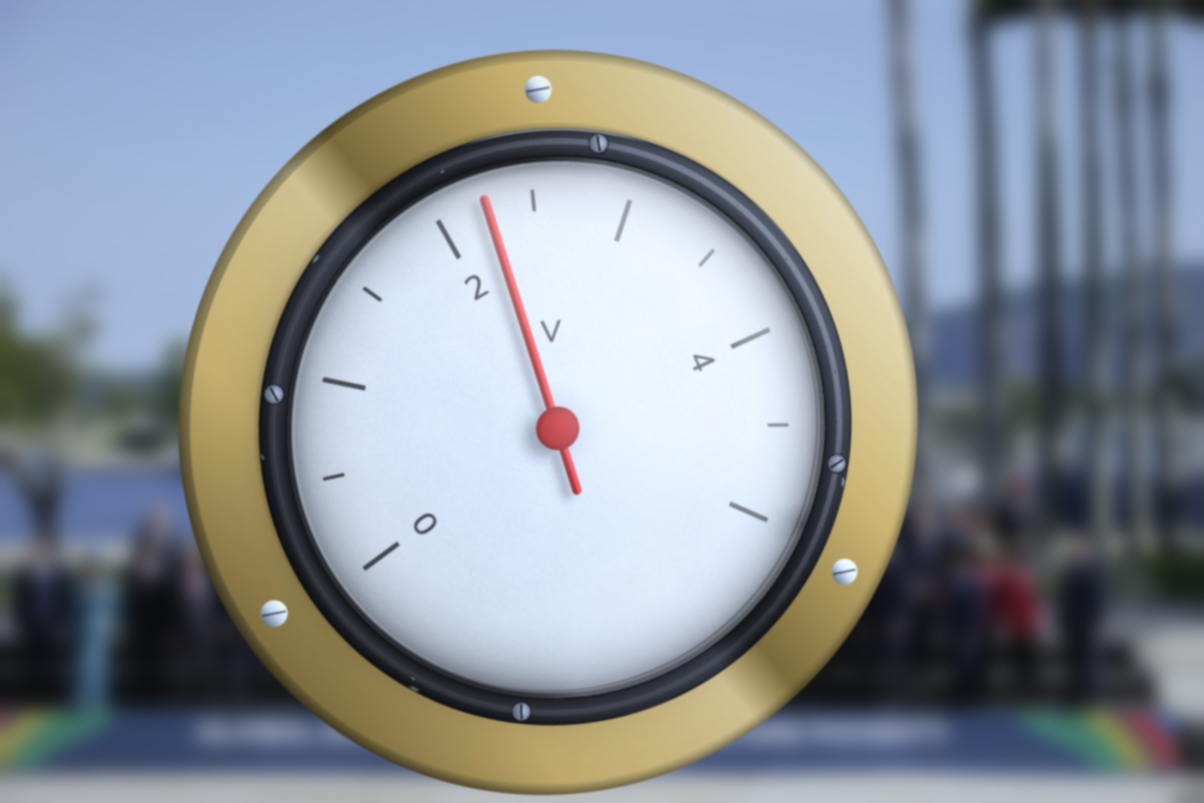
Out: 2.25 V
